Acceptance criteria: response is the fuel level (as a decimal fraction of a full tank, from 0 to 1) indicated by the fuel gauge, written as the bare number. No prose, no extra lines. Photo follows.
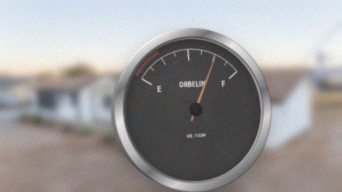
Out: 0.75
